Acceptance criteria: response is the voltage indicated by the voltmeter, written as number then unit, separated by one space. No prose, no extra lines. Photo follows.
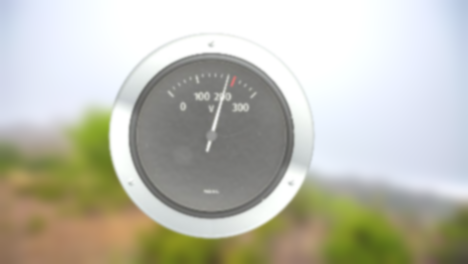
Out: 200 V
